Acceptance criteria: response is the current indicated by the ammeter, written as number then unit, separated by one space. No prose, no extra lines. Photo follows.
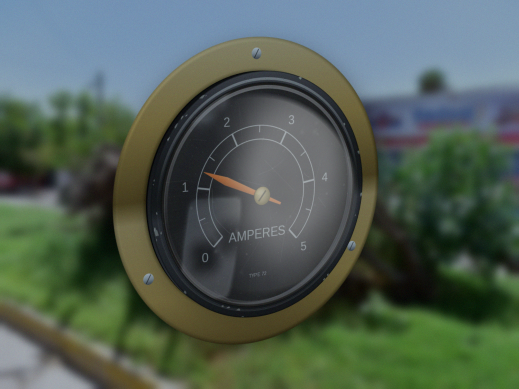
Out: 1.25 A
